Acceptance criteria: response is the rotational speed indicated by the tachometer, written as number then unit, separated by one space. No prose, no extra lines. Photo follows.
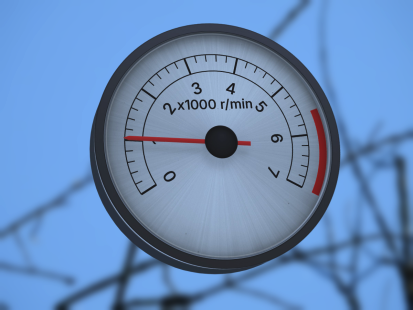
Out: 1000 rpm
